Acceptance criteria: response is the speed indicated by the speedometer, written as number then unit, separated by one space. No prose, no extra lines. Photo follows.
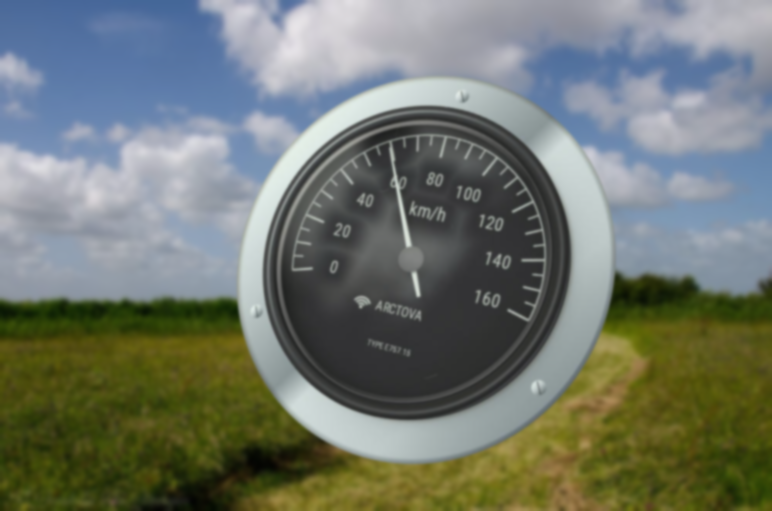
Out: 60 km/h
